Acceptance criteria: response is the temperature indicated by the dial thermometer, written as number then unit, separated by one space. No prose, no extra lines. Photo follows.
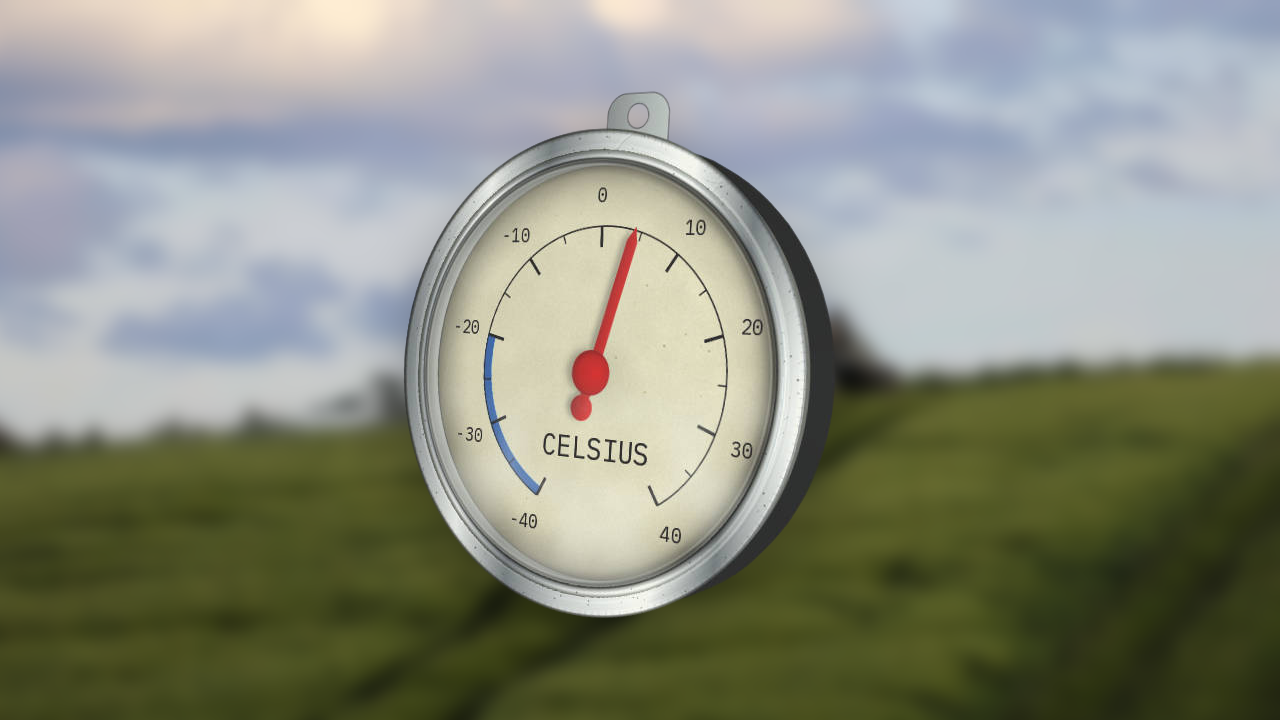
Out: 5 °C
